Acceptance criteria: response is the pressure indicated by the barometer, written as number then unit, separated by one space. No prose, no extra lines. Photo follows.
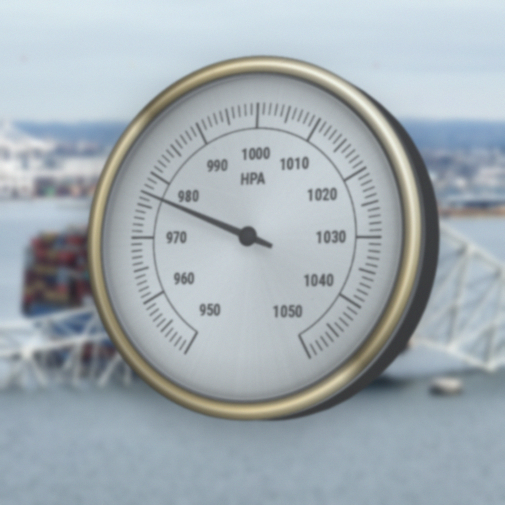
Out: 977 hPa
